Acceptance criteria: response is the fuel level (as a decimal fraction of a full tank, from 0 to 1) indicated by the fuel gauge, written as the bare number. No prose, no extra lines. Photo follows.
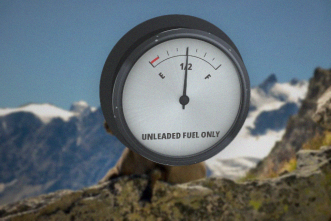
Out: 0.5
